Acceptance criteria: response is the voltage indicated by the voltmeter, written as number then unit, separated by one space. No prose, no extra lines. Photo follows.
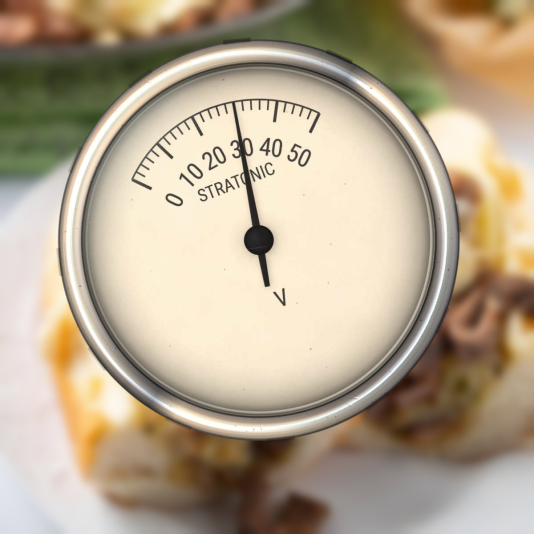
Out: 30 V
